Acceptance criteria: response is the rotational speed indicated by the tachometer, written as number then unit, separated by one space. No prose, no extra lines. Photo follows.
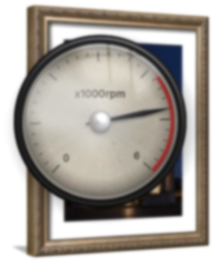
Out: 4800 rpm
